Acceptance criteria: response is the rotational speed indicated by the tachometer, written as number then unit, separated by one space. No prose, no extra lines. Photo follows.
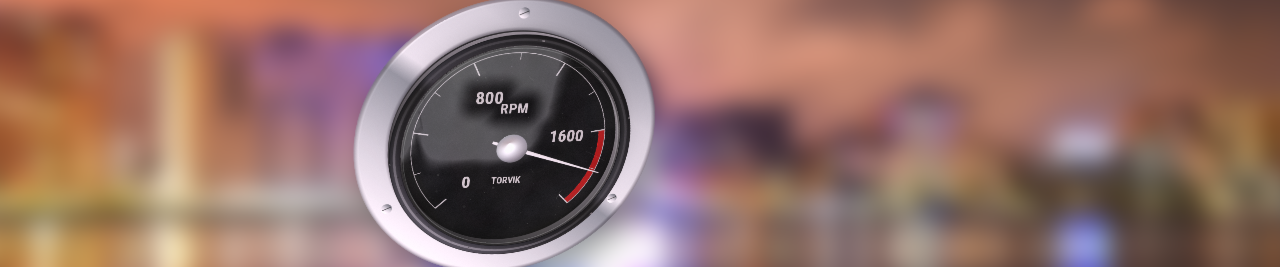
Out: 1800 rpm
